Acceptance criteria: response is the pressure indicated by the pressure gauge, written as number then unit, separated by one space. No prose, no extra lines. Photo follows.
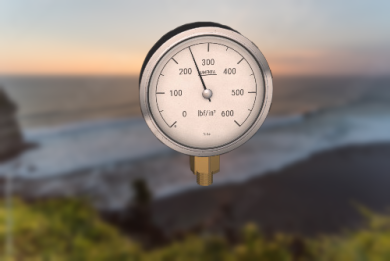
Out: 250 psi
